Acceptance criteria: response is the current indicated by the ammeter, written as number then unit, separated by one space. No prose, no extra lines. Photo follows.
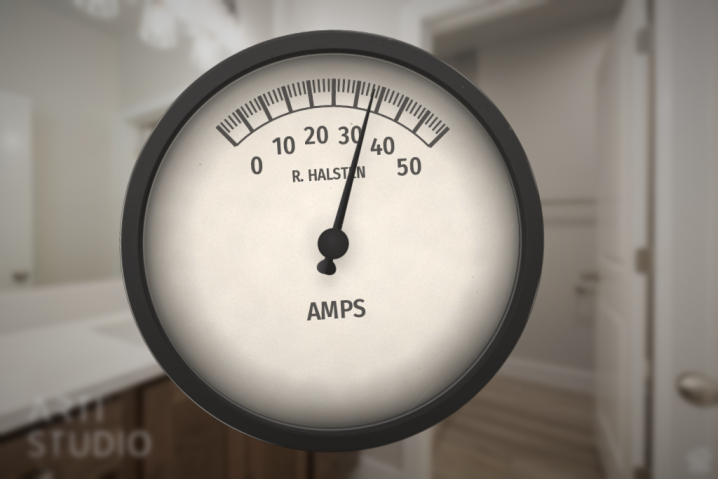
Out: 33 A
